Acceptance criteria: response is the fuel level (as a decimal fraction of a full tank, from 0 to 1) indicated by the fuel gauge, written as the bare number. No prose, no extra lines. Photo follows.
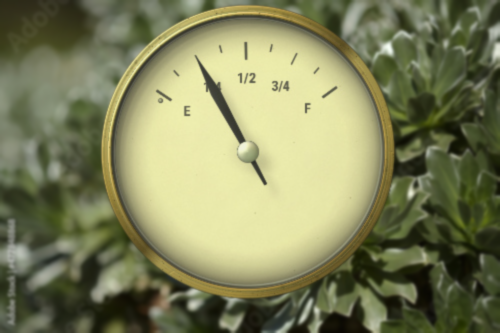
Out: 0.25
